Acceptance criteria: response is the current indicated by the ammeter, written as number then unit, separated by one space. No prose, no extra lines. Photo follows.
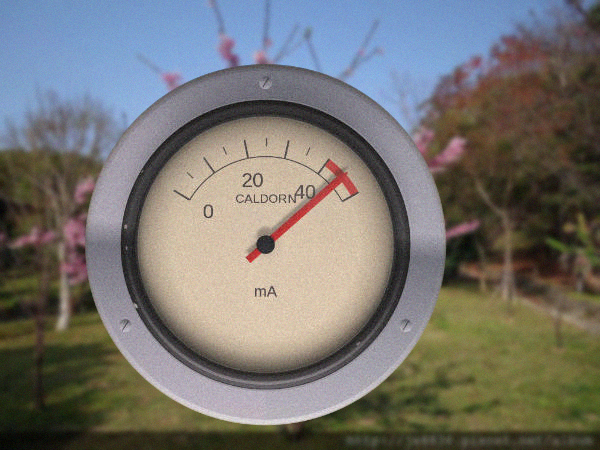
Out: 45 mA
